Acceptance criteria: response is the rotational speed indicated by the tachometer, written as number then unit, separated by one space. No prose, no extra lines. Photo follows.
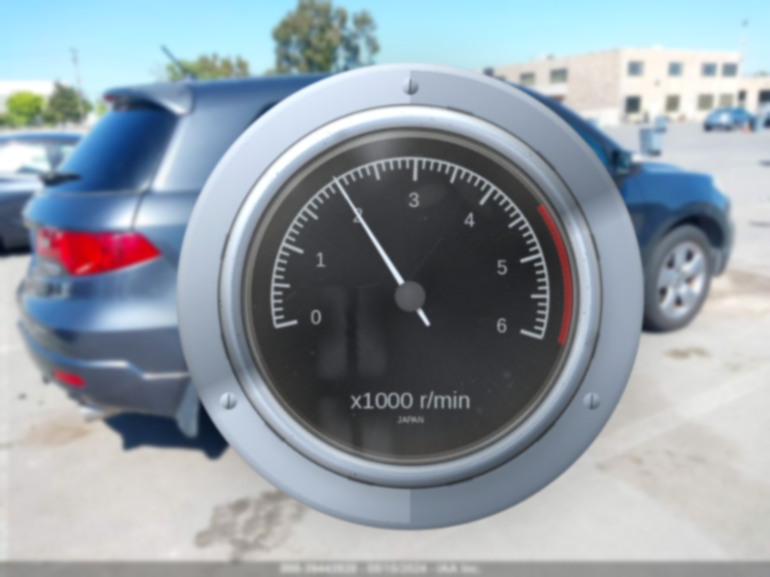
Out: 2000 rpm
